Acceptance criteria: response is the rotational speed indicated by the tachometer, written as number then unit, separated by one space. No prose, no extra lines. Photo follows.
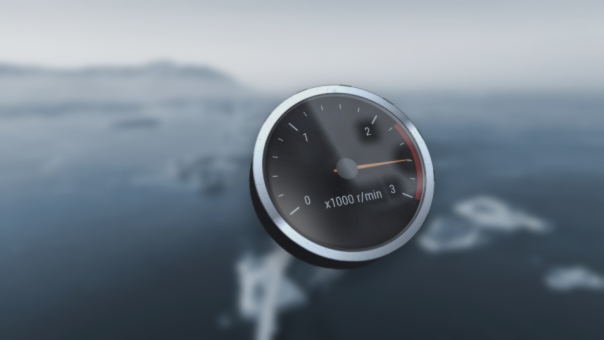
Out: 2600 rpm
